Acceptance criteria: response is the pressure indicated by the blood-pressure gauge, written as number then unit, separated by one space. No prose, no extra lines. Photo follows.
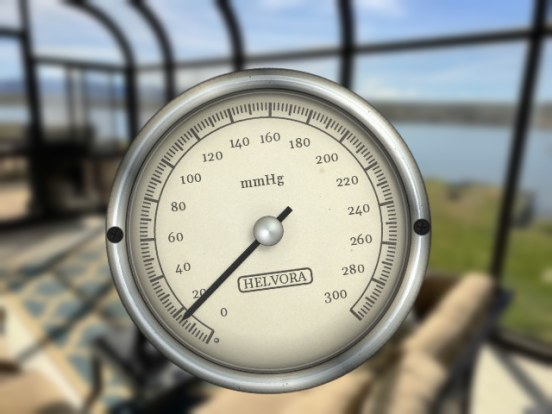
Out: 16 mmHg
